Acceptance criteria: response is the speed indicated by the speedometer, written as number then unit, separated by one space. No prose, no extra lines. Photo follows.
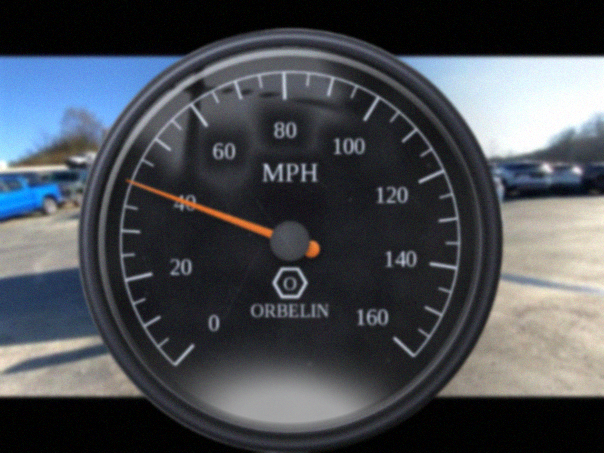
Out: 40 mph
